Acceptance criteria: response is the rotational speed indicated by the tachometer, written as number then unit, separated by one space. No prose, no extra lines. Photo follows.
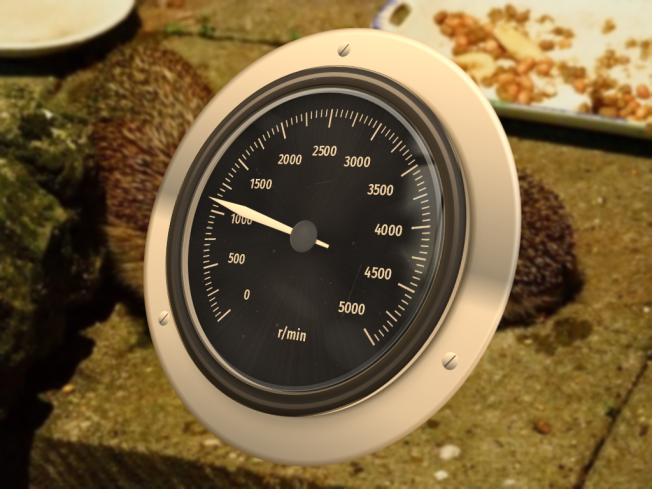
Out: 1100 rpm
